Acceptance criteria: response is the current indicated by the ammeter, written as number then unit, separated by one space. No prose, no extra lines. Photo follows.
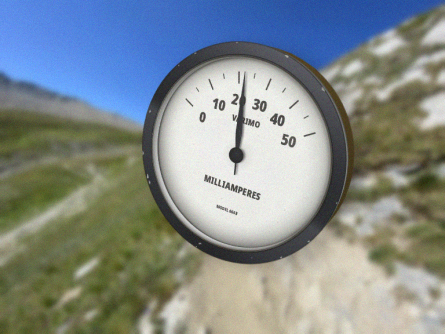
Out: 22.5 mA
